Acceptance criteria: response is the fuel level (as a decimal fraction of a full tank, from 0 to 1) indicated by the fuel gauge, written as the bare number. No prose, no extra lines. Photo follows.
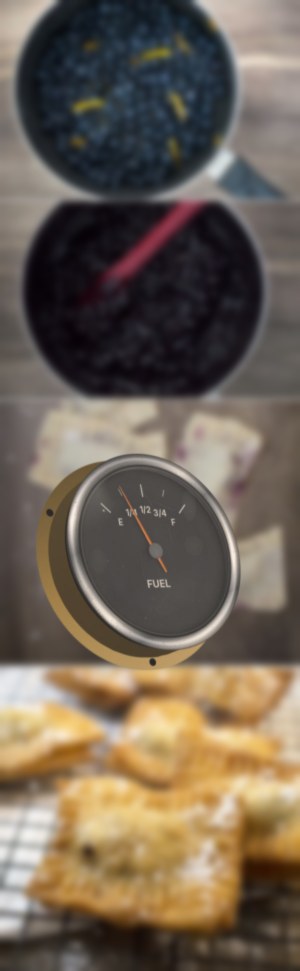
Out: 0.25
